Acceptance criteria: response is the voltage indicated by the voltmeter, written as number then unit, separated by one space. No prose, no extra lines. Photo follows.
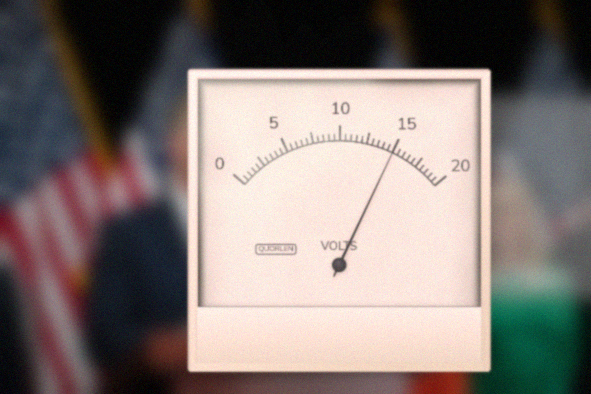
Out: 15 V
